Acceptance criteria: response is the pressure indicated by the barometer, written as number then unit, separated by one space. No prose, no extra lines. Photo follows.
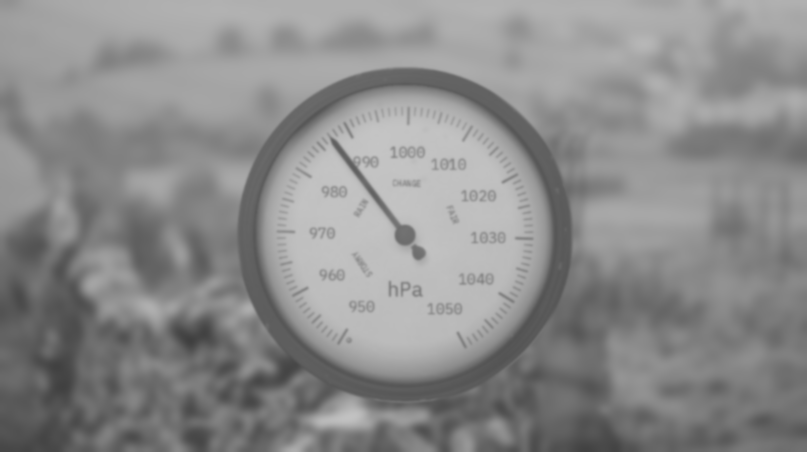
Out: 987 hPa
